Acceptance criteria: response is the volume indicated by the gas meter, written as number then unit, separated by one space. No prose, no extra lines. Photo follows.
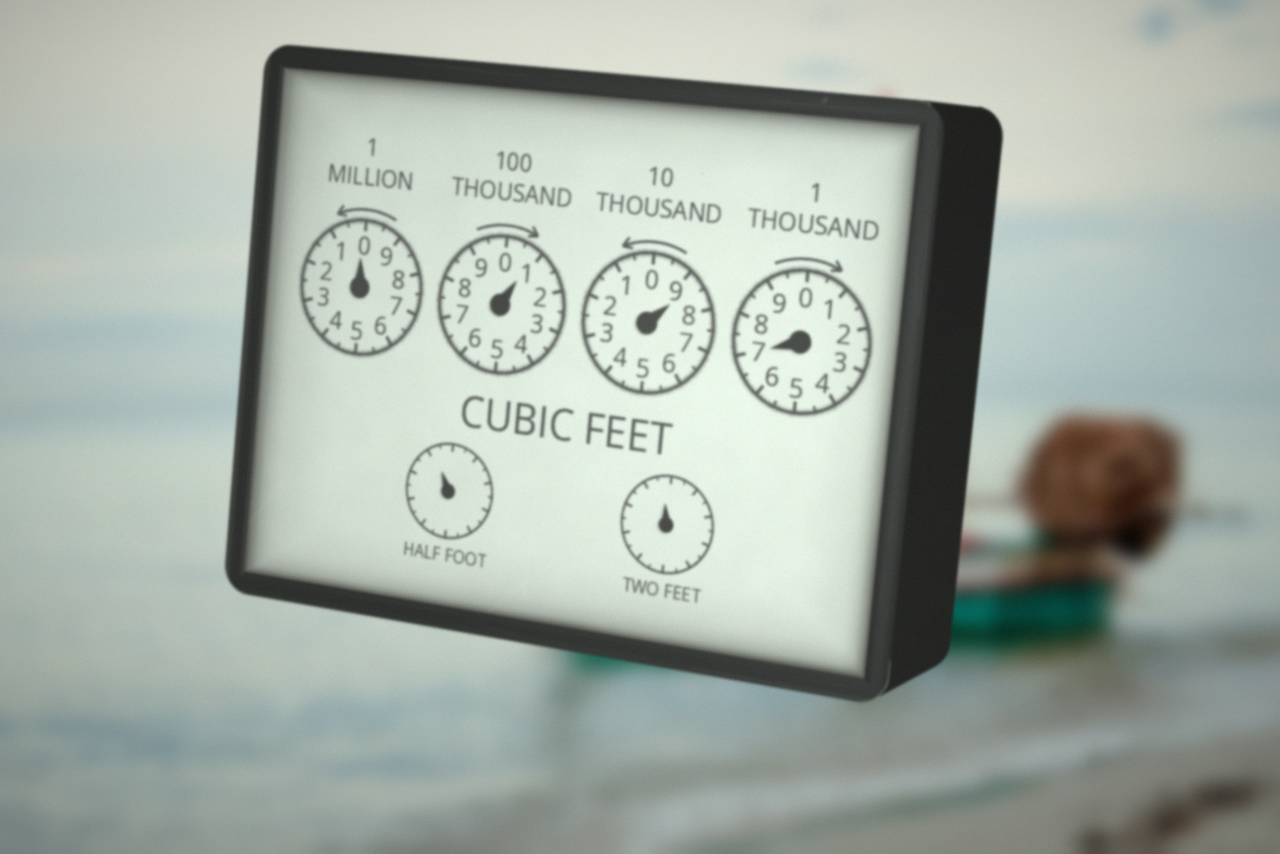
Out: 8700 ft³
